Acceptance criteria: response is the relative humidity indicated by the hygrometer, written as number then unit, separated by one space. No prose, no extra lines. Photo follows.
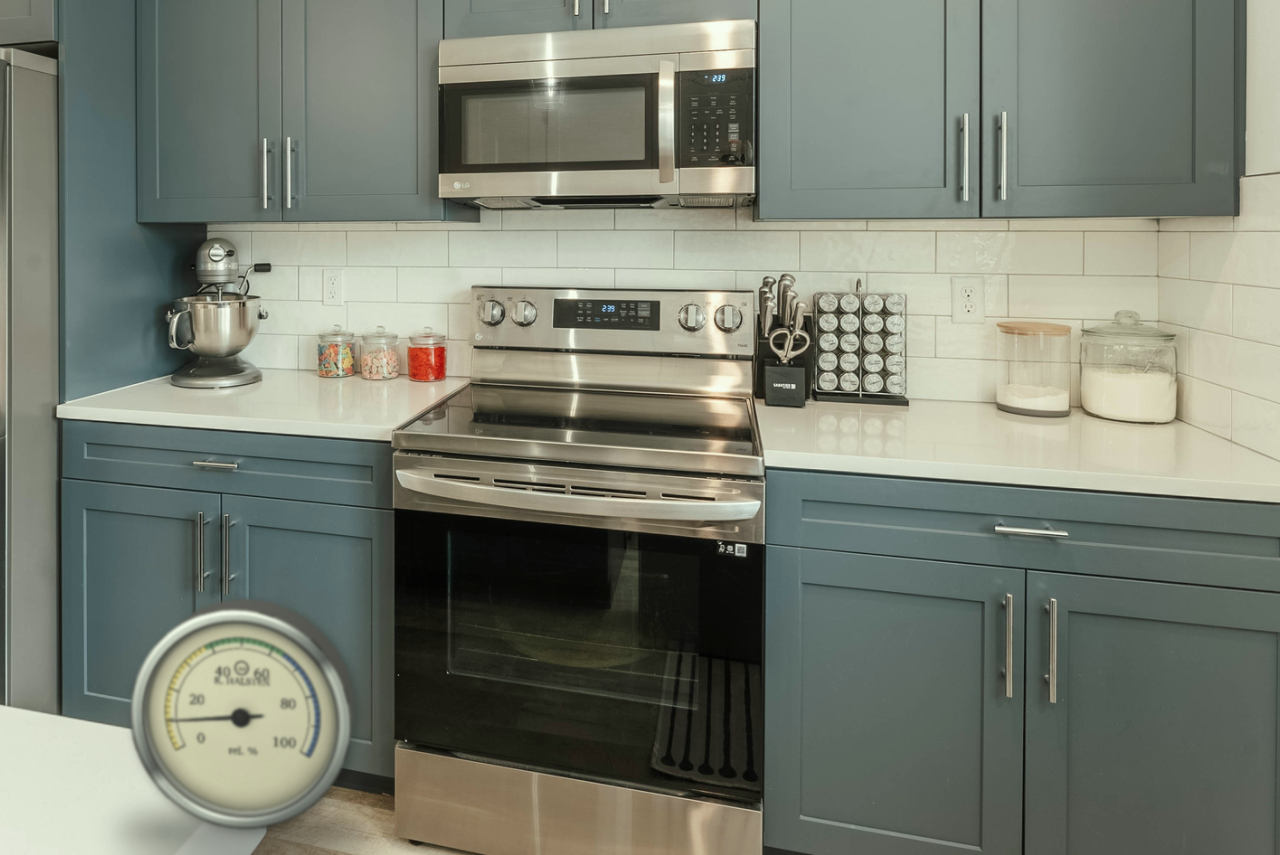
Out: 10 %
